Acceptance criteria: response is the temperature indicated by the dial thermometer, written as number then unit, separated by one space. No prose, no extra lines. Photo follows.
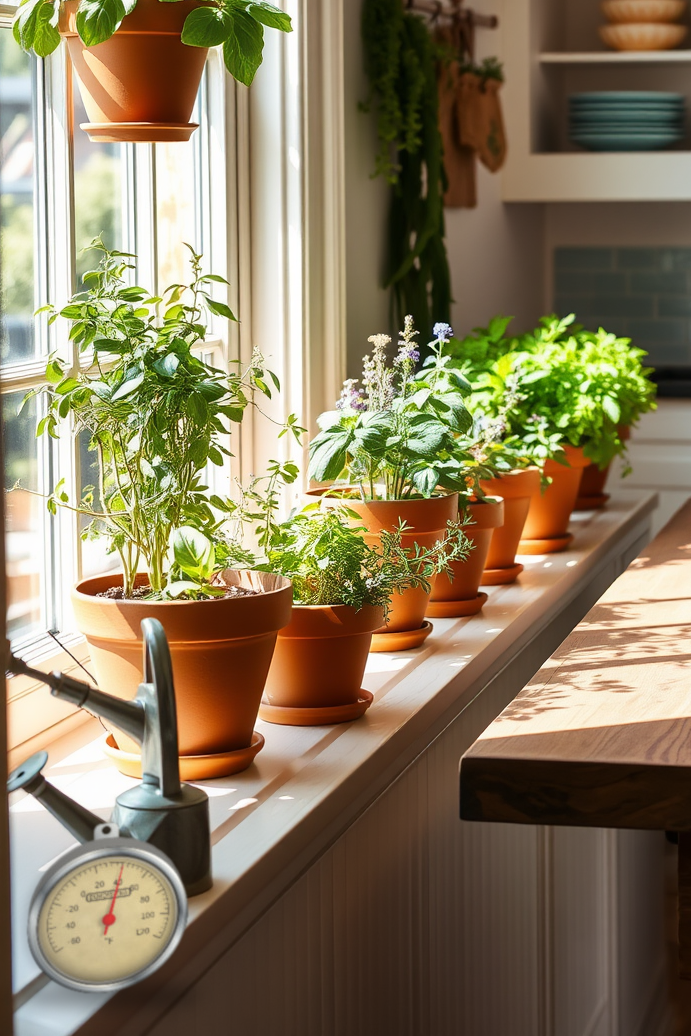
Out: 40 °F
